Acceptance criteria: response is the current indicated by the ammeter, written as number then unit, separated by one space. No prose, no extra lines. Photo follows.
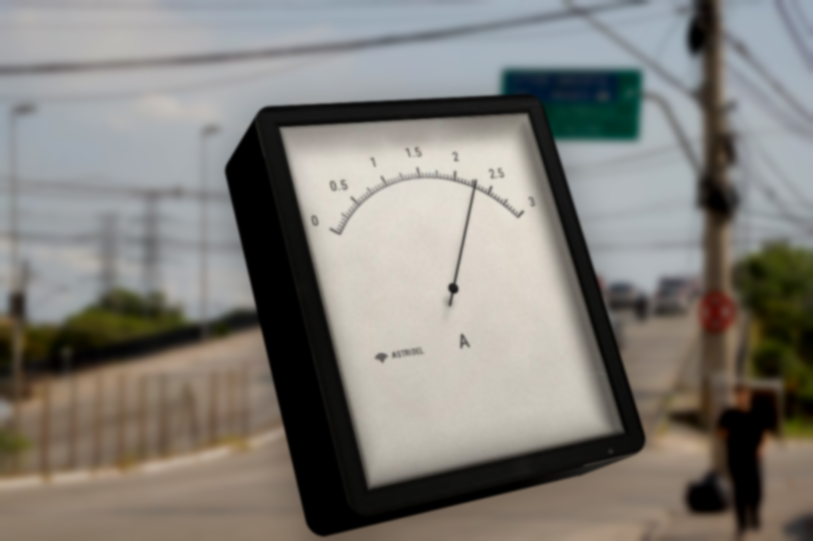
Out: 2.25 A
